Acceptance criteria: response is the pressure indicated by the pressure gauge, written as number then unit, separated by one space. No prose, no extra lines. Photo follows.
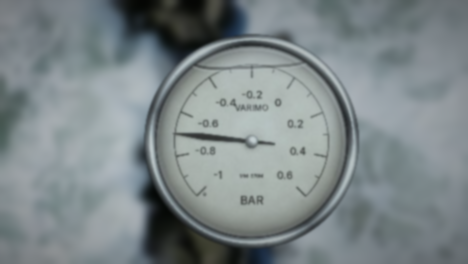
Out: -0.7 bar
